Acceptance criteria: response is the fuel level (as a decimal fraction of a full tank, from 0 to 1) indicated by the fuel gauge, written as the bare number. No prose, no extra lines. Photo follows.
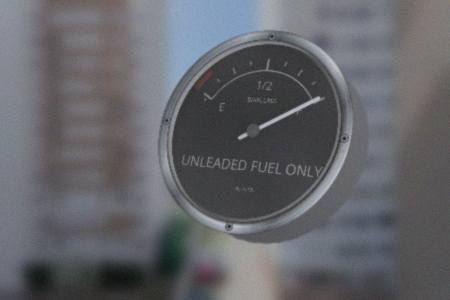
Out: 1
